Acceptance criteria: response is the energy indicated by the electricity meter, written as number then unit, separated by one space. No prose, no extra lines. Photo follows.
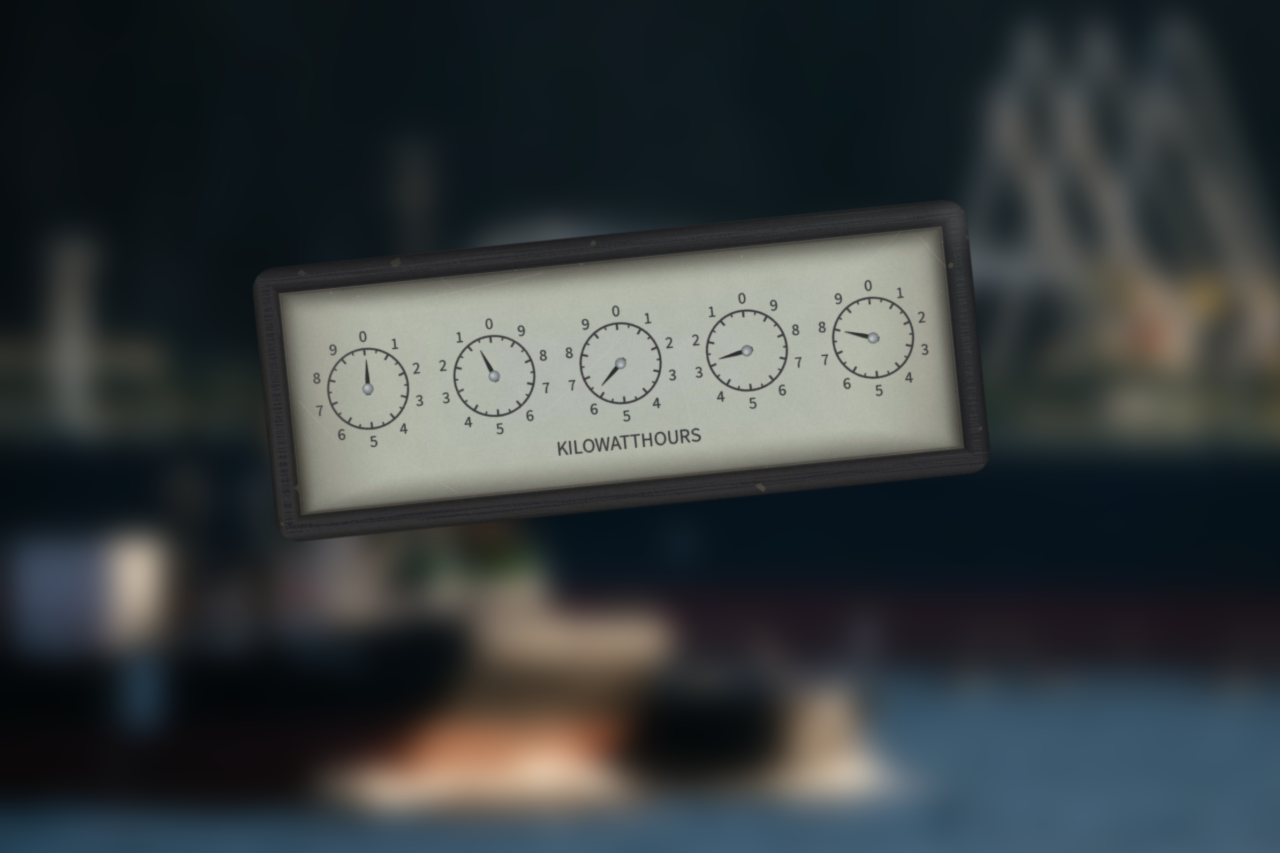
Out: 628 kWh
